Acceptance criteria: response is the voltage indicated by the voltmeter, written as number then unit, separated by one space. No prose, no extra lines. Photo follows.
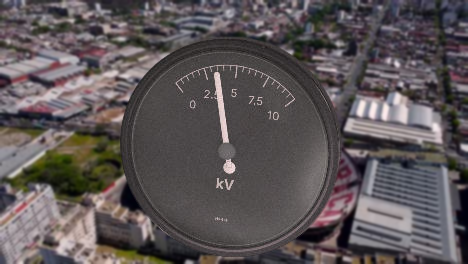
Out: 3.5 kV
